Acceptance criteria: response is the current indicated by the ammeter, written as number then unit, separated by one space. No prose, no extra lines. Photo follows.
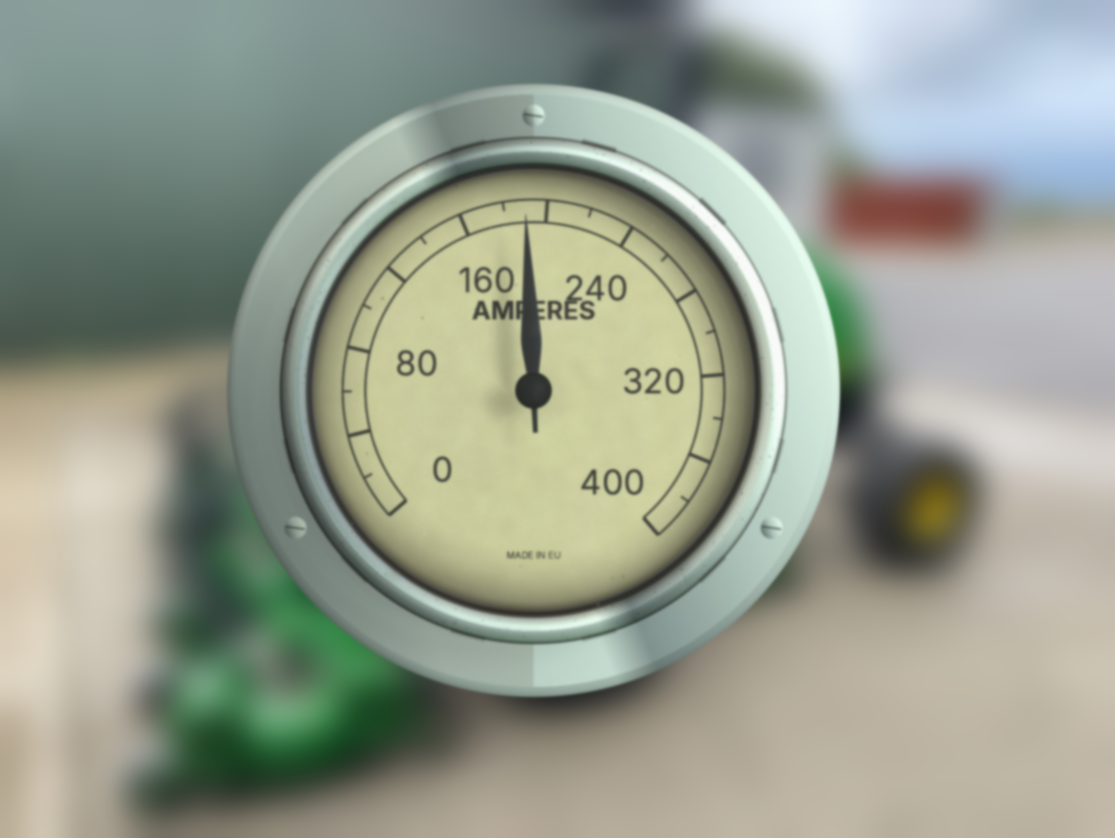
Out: 190 A
